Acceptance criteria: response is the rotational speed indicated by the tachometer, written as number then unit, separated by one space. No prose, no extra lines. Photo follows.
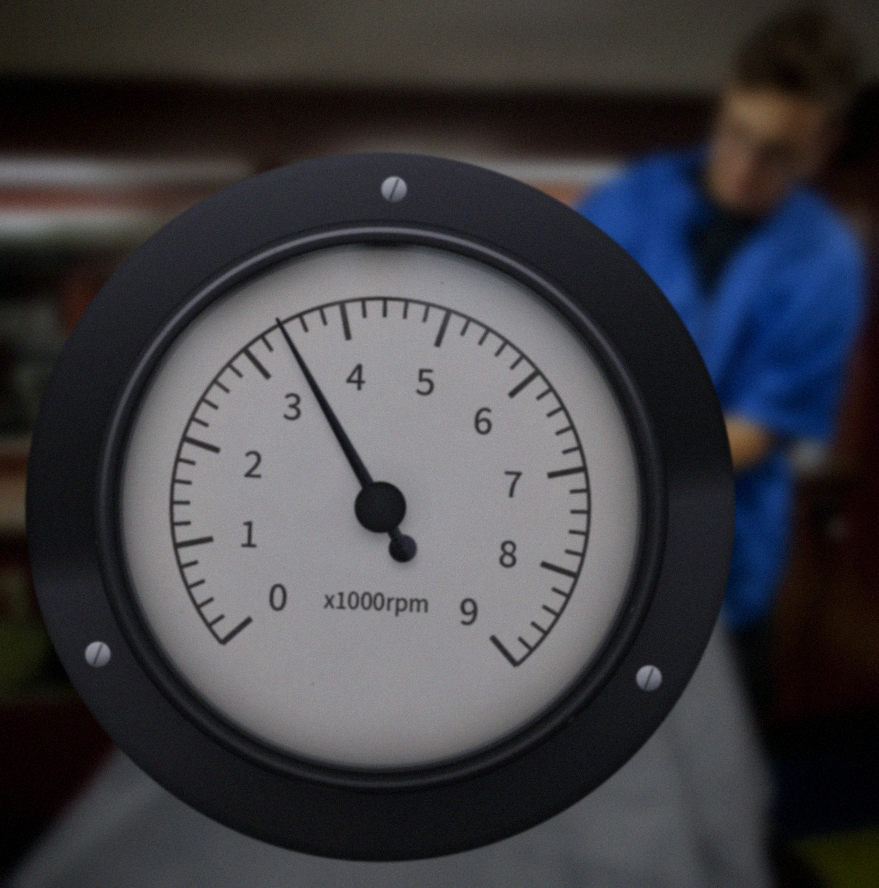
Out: 3400 rpm
